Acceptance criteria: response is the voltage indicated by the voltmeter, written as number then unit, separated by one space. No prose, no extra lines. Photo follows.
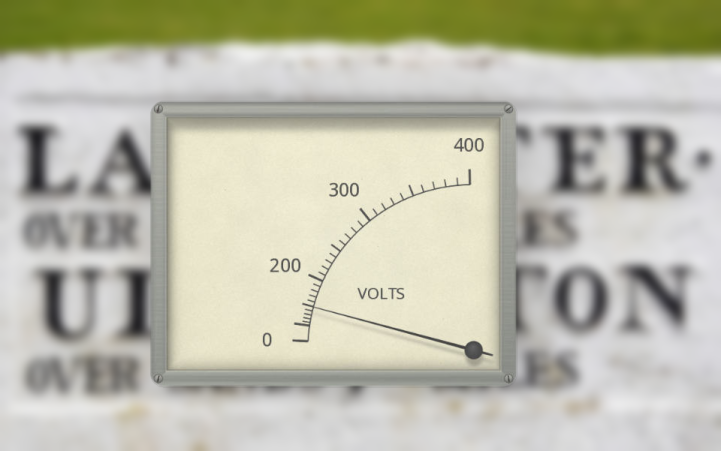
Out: 150 V
